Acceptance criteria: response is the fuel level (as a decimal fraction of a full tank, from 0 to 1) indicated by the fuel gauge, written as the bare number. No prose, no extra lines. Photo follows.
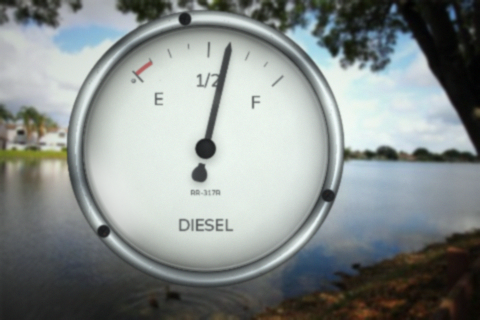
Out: 0.625
